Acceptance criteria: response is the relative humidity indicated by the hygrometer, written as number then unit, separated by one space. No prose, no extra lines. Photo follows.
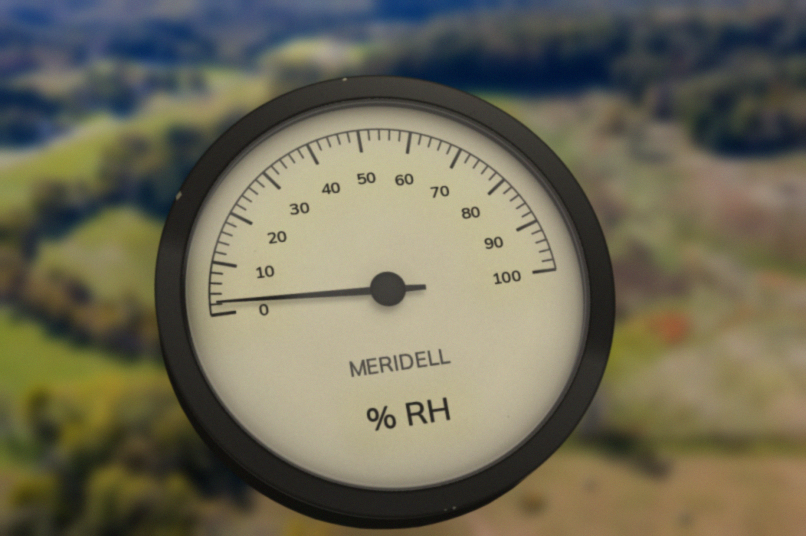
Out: 2 %
